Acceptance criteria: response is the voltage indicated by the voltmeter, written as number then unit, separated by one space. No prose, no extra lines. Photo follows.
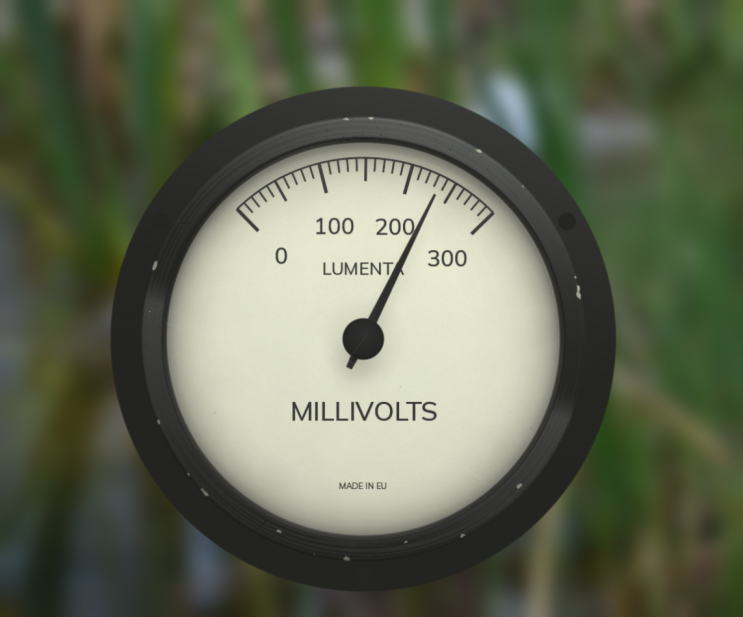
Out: 235 mV
